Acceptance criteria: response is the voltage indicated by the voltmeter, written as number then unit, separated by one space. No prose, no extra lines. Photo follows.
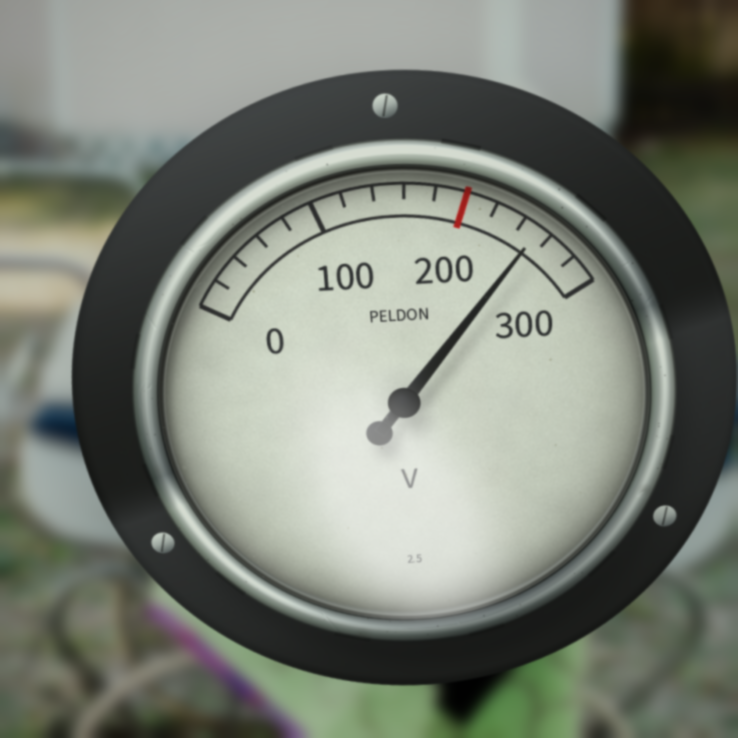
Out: 250 V
